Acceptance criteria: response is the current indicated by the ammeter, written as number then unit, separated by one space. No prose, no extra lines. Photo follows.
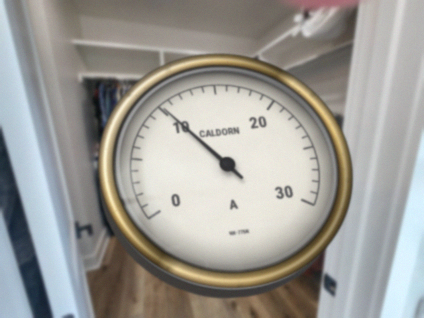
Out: 10 A
